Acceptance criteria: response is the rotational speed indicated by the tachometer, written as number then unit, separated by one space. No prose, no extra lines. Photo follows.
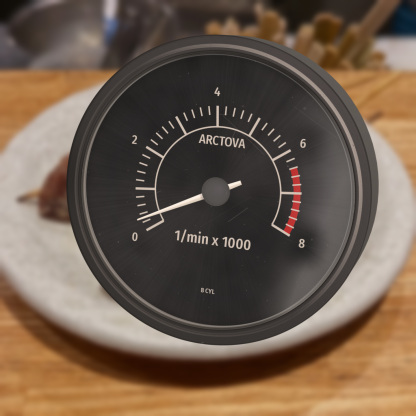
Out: 300 rpm
